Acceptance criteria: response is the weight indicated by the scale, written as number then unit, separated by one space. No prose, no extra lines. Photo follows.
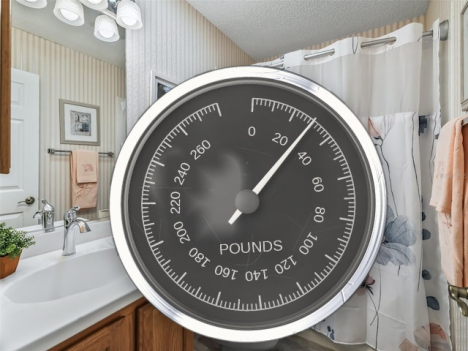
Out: 30 lb
